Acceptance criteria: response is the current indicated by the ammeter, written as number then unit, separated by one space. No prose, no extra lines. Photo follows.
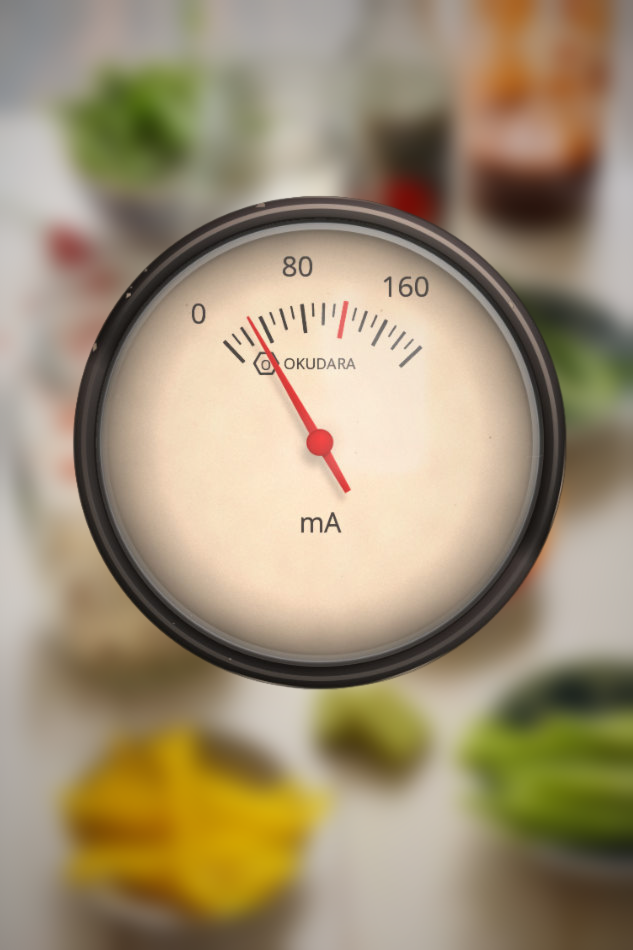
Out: 30 mA
